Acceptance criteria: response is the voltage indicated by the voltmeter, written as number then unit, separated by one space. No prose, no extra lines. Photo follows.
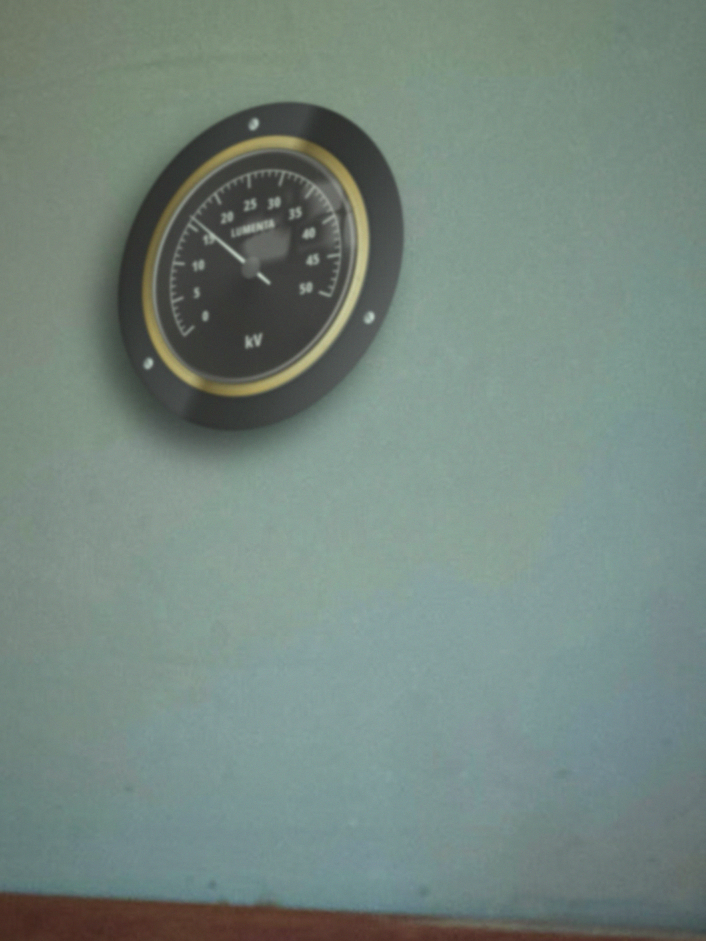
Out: 16 kV
